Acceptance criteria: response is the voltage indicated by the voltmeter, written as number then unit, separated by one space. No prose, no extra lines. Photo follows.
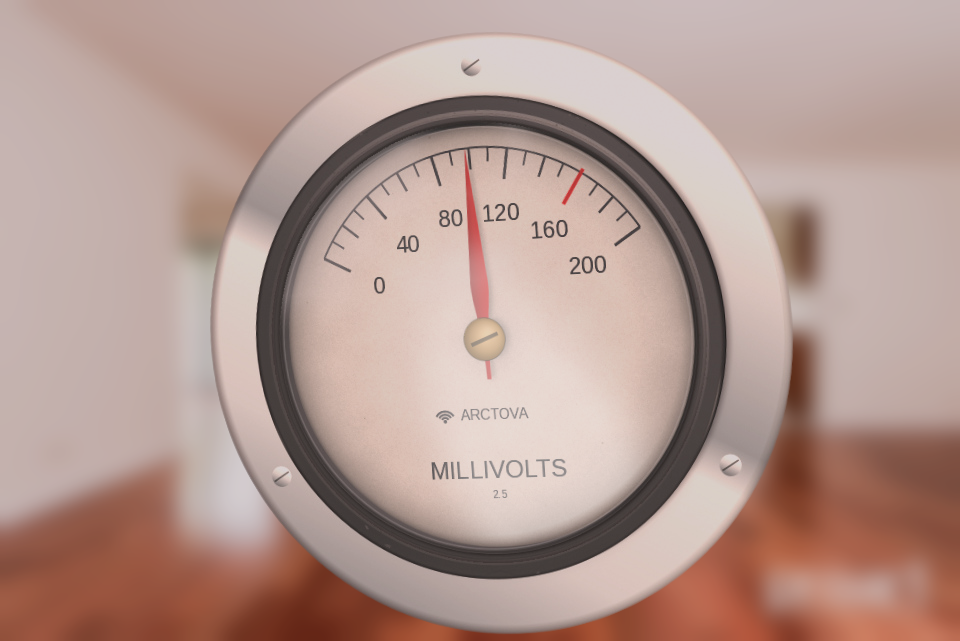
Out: 100 mV
